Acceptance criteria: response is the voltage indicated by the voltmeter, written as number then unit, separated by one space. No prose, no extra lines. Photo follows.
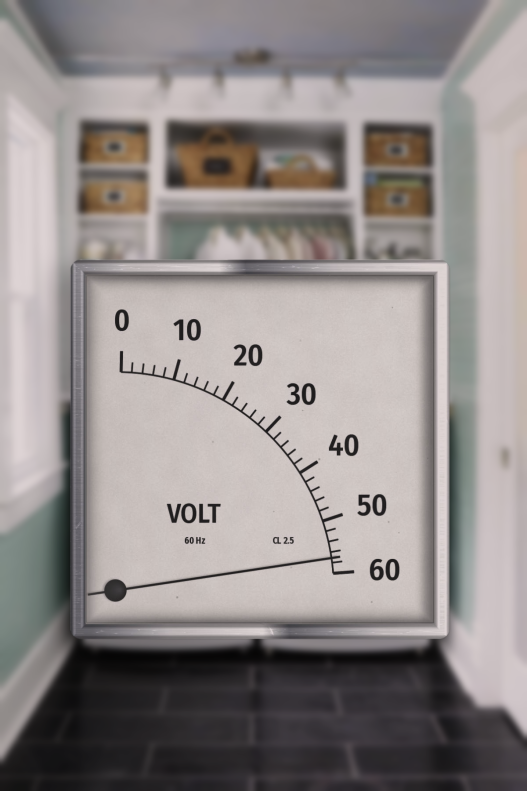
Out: 57 V
